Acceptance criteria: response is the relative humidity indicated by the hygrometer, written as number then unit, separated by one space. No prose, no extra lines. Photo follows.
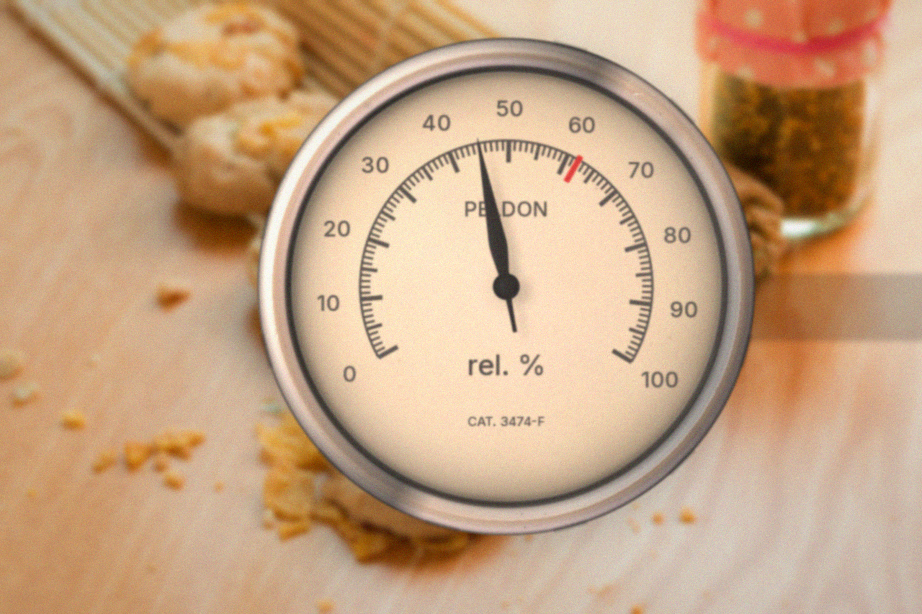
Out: 45 %
